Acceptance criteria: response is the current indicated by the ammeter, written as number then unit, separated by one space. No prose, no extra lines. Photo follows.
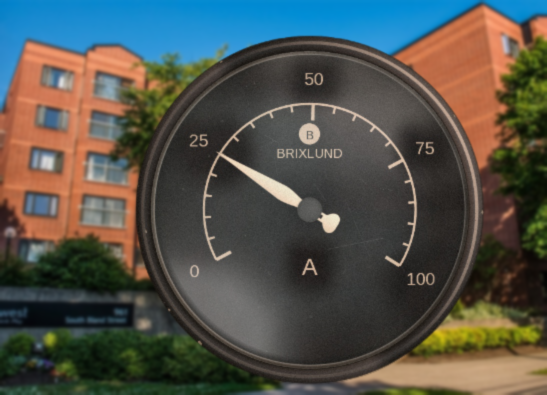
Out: 25 A
